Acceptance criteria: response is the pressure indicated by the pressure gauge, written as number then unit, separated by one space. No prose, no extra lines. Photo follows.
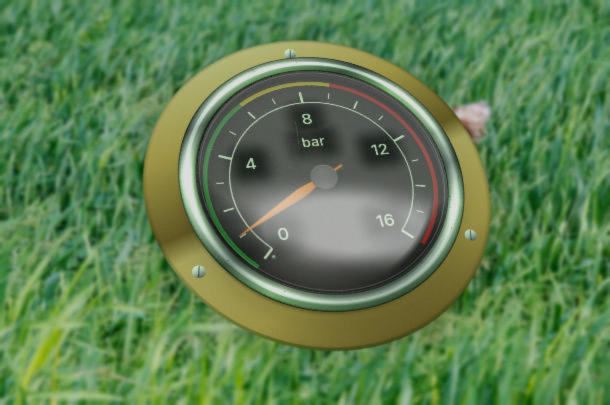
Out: 1 bar
